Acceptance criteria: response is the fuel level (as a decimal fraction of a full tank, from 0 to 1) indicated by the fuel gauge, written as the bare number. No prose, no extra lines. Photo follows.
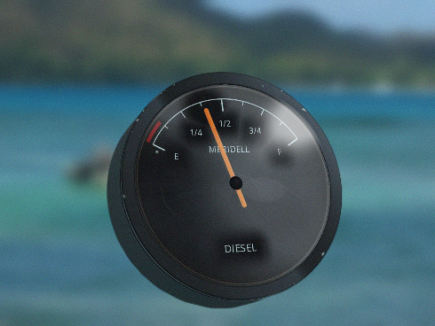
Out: 0.375
